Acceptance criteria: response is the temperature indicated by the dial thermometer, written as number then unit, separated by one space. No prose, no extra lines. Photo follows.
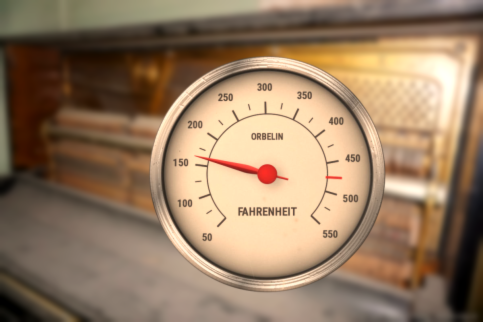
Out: 162.5 °F
